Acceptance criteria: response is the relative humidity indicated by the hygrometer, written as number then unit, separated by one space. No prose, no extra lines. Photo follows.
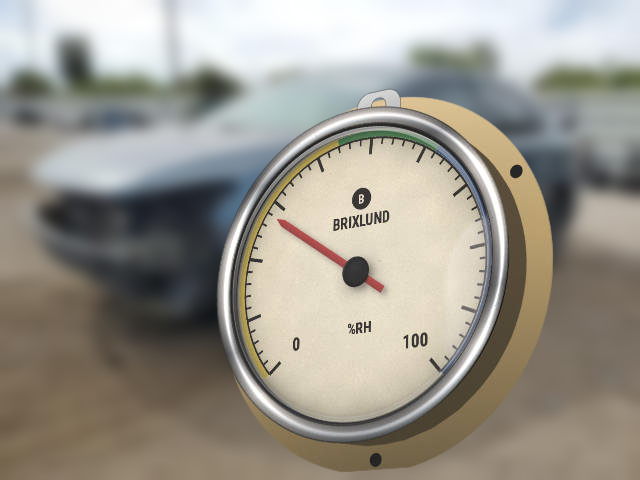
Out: 28 %
